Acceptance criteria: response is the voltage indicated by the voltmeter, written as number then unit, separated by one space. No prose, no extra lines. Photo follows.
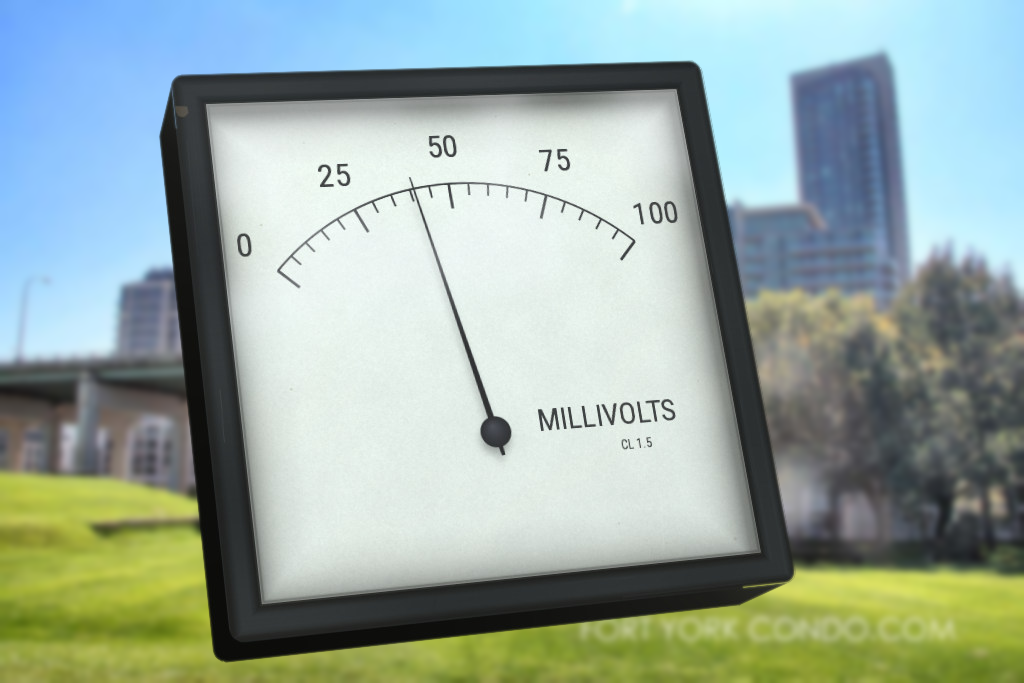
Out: 40 mV
